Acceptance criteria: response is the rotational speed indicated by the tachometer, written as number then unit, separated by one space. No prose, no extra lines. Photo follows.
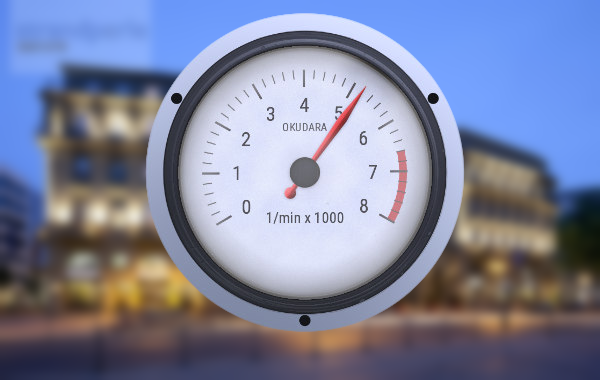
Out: 5200 rpm
